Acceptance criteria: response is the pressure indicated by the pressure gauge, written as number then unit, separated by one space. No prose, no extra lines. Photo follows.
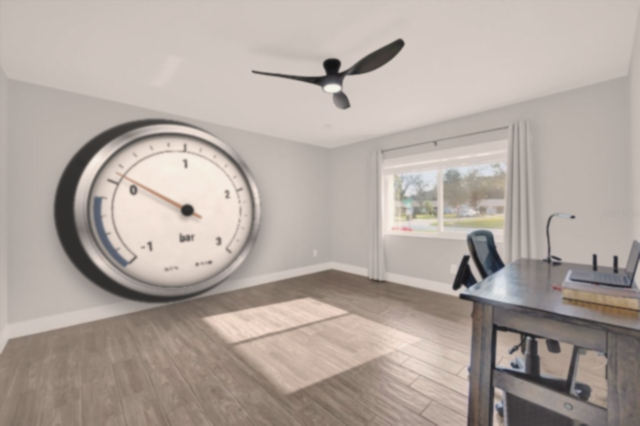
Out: 0.1 bar
